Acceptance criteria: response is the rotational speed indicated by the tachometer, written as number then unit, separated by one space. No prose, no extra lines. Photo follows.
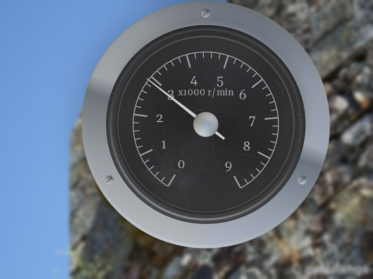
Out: 2900 rpm
